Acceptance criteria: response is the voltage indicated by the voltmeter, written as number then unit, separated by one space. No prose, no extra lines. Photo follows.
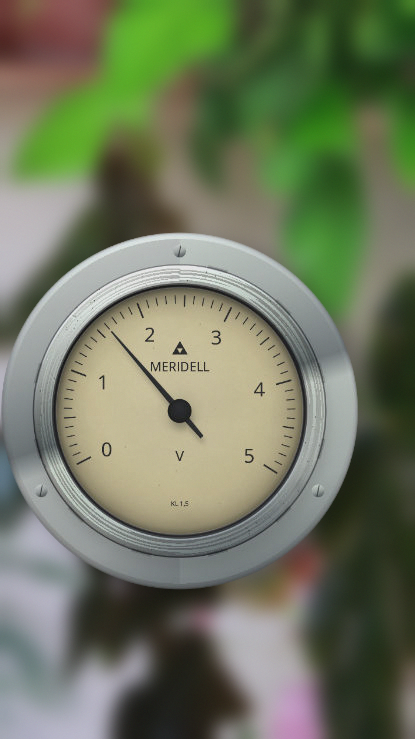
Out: 1.6 V
